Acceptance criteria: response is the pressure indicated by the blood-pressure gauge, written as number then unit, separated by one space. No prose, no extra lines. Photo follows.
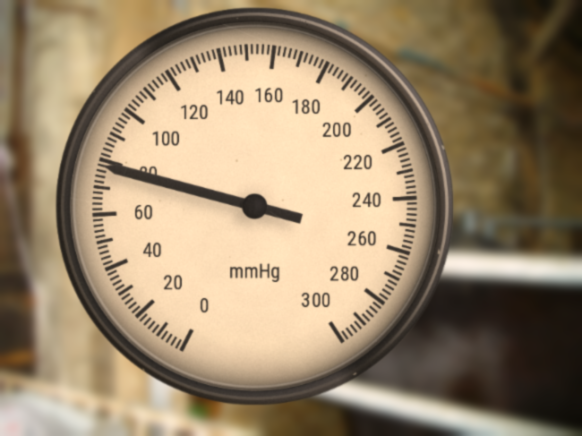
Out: 78 mmHg
